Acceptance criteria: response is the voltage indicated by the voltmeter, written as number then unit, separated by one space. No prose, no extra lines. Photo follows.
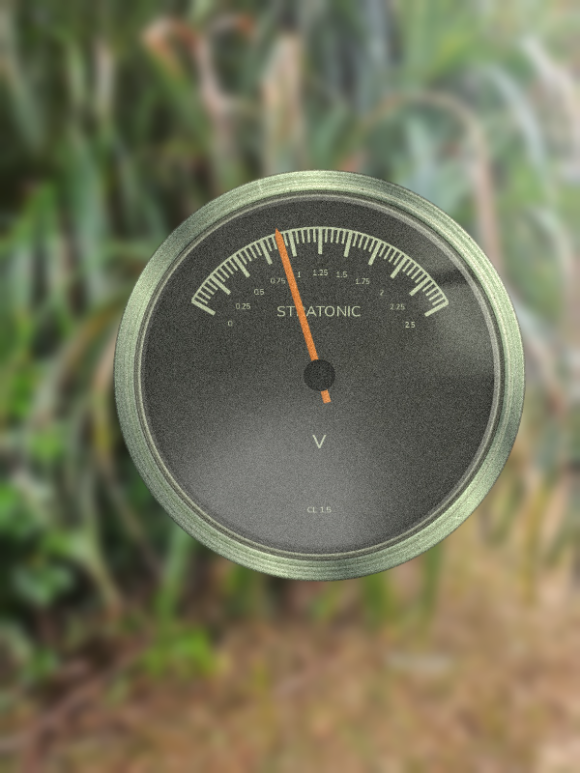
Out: 0.9 V
